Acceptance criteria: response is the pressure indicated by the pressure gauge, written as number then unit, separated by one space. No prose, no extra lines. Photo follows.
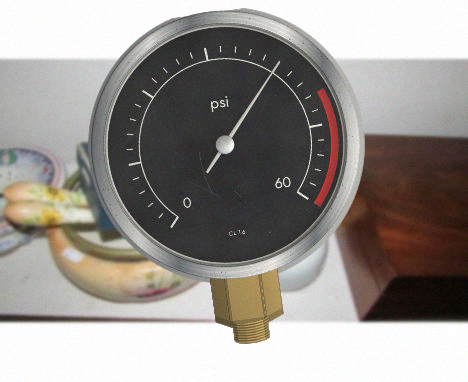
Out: 40 psi
